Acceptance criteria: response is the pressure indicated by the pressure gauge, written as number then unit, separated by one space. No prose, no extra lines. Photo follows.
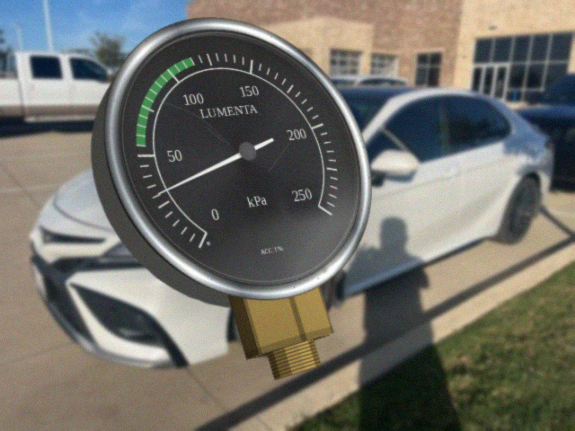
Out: 30 kPa
